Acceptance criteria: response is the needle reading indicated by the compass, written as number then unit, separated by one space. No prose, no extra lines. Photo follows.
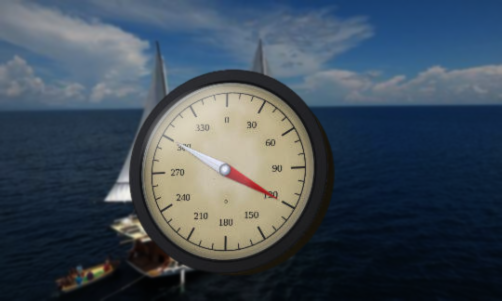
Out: 120 °
